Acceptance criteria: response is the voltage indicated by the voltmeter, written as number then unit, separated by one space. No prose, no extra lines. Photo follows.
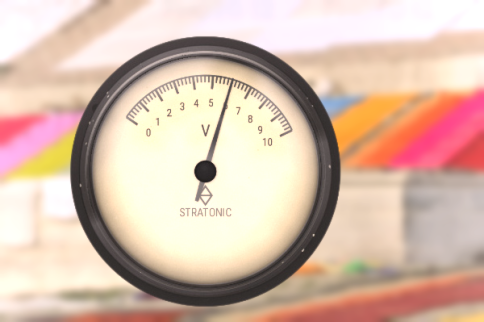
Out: 6 V
